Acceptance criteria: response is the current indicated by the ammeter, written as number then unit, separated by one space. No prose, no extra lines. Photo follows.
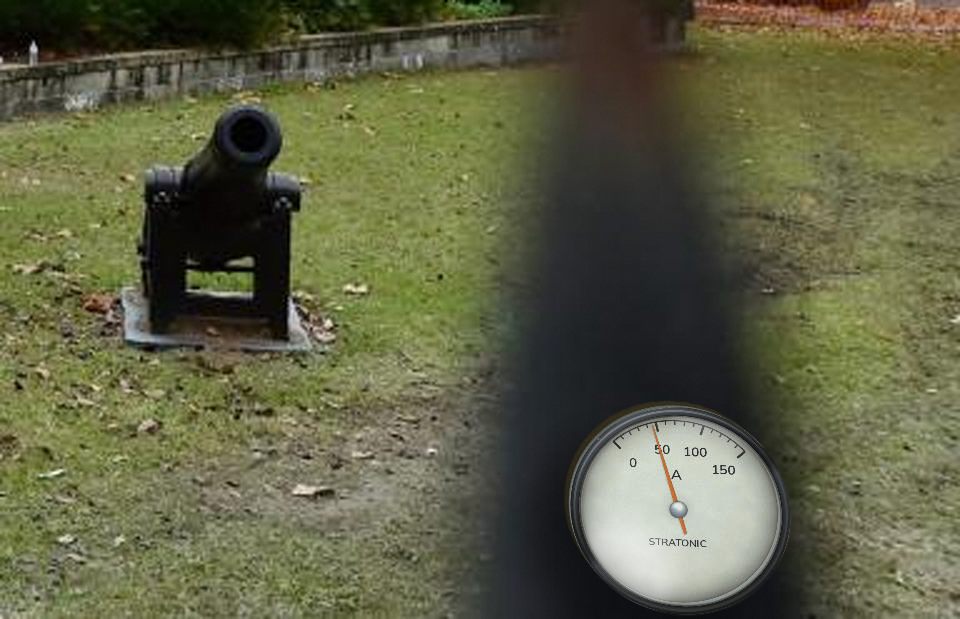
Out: 45 A
